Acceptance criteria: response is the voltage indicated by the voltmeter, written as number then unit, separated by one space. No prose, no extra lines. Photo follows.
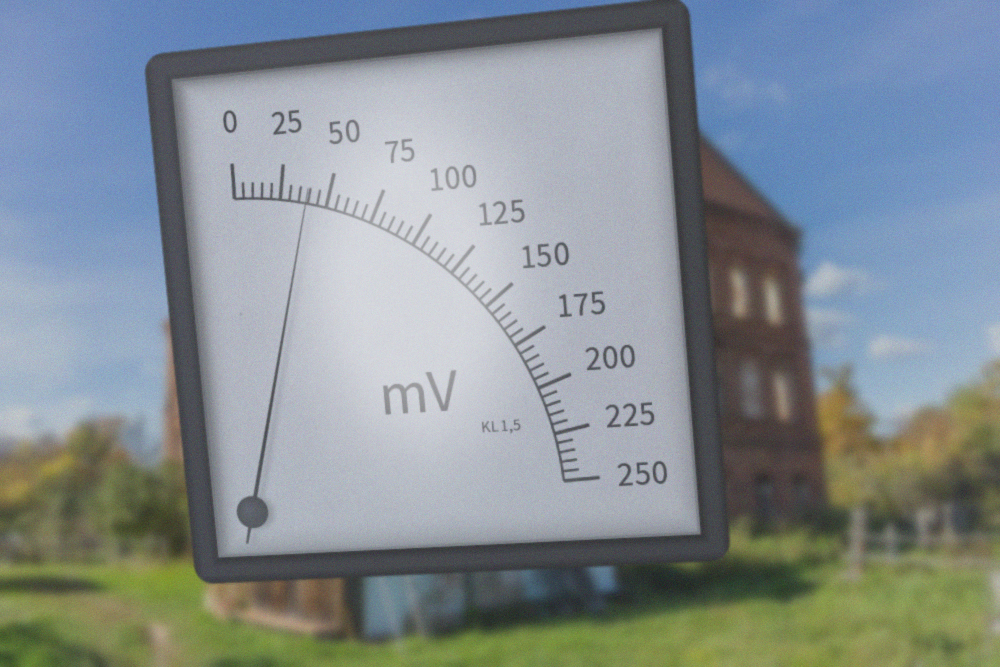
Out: 40 mV
